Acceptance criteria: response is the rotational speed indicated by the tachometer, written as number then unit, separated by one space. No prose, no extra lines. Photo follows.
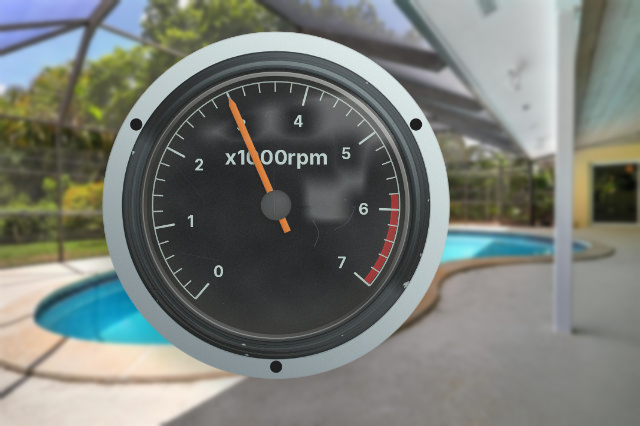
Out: 3000 rpm
